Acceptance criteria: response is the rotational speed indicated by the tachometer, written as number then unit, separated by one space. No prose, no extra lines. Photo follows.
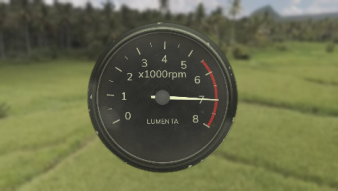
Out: 7000 rpm
